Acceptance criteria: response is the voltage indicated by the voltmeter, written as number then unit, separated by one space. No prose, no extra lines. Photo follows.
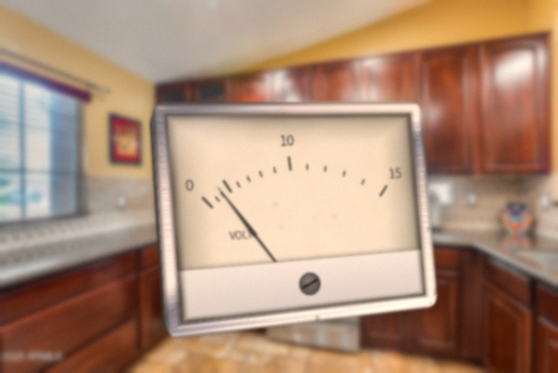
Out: 4 V
